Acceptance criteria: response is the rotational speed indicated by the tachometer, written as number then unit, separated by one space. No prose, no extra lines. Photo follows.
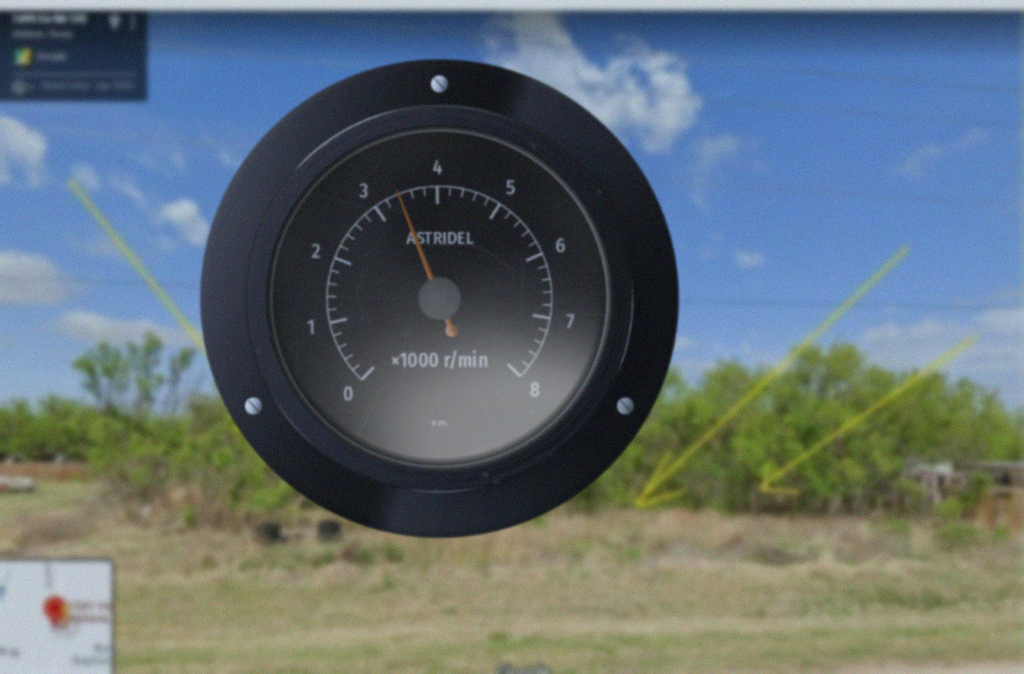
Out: 3400 rpm
